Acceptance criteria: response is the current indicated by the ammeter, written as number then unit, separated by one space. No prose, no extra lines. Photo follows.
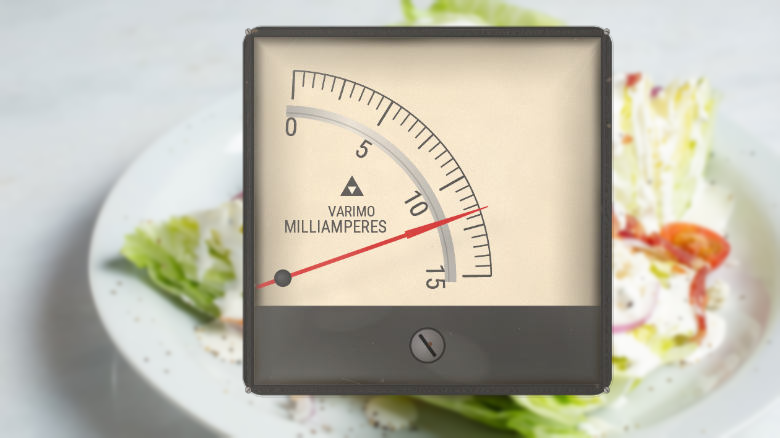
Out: 11.75 mA
